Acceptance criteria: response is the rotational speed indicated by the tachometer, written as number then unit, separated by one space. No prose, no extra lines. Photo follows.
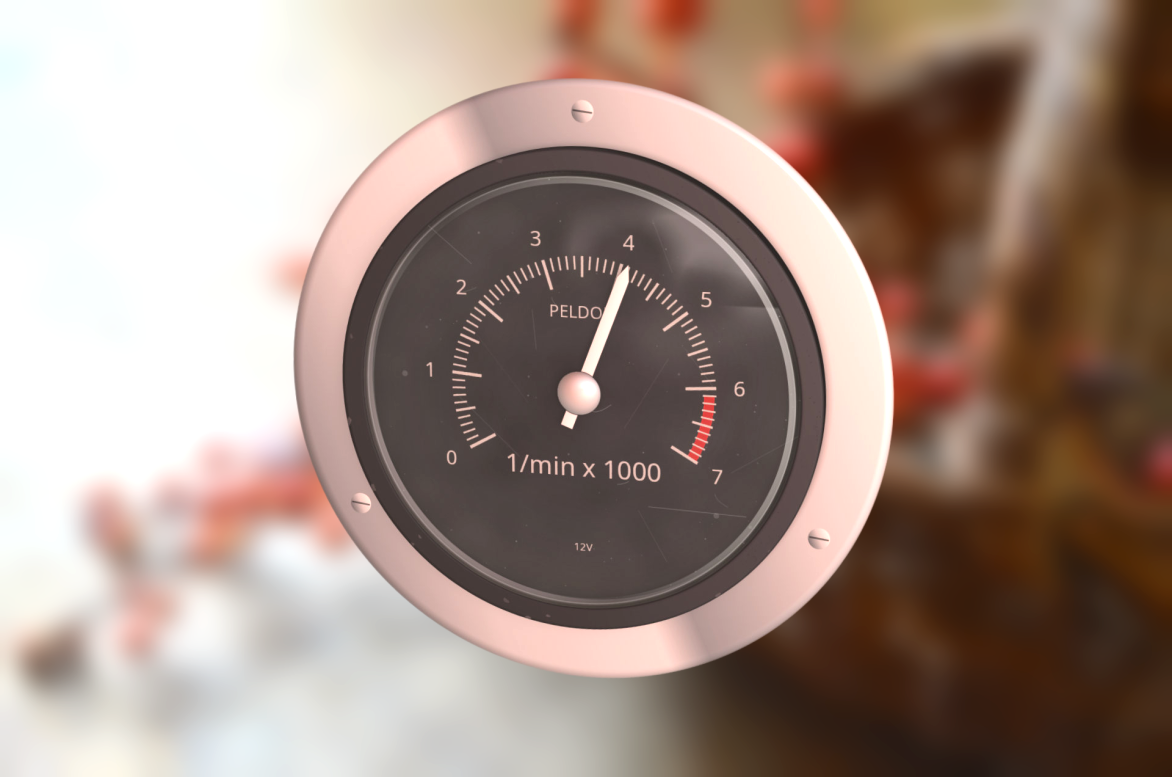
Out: 4100 rpm
